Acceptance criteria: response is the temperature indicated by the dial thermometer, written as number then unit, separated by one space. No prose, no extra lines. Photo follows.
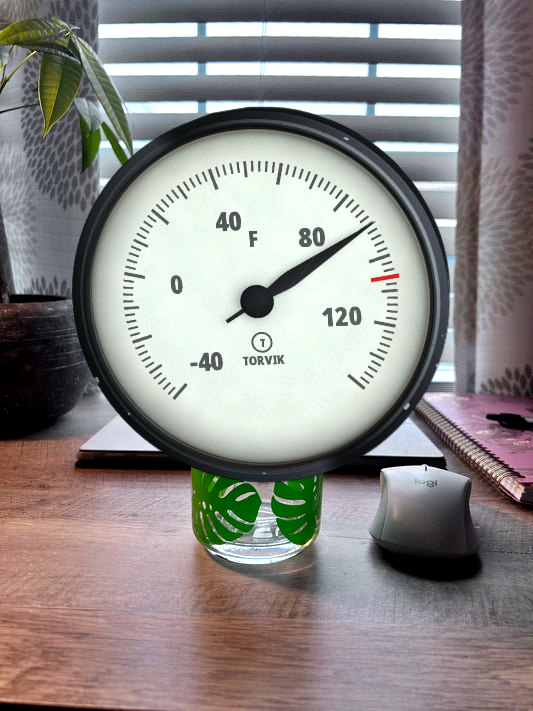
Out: 90 °F
